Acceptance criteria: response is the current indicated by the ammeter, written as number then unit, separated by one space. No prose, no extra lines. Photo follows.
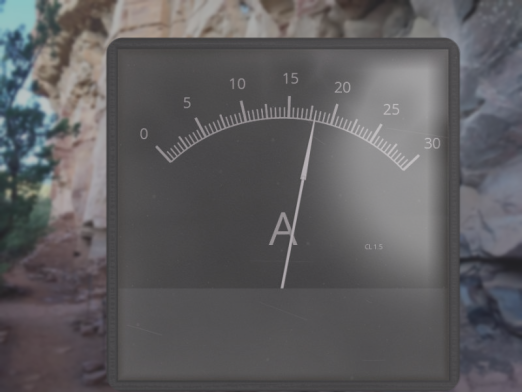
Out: 18 A
